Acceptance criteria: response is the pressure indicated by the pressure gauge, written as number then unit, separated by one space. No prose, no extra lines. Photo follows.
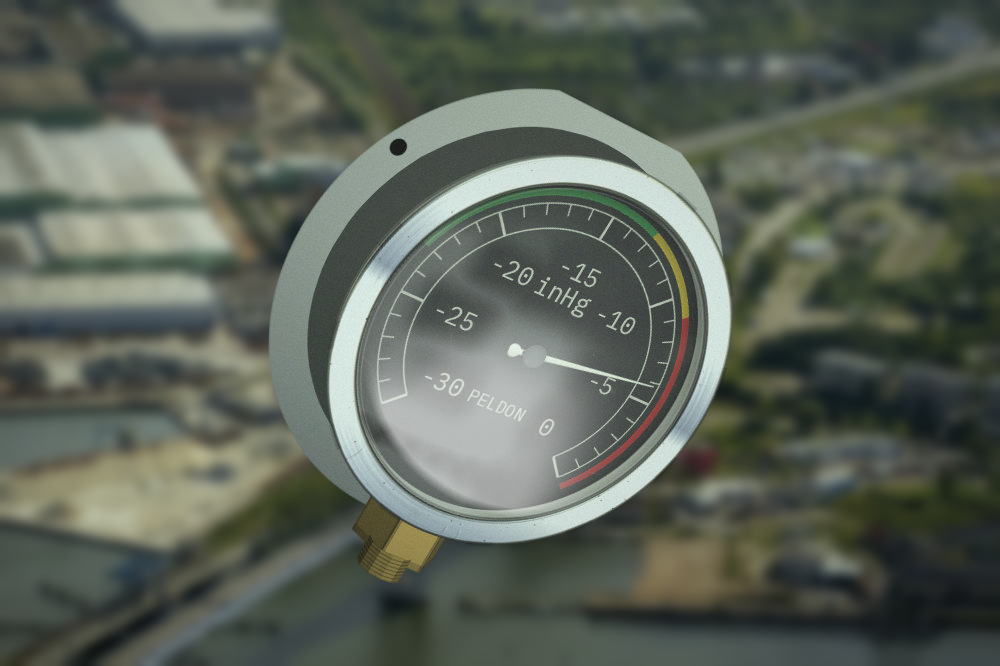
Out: -6 inHg
